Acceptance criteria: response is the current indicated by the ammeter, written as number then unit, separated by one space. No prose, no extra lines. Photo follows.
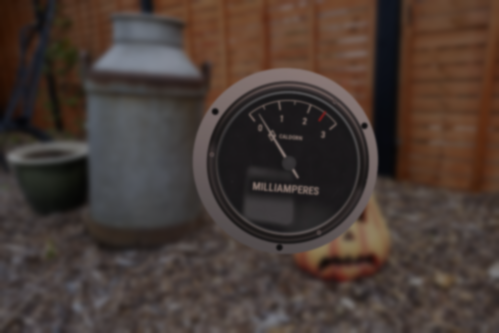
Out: 0.25 mA
